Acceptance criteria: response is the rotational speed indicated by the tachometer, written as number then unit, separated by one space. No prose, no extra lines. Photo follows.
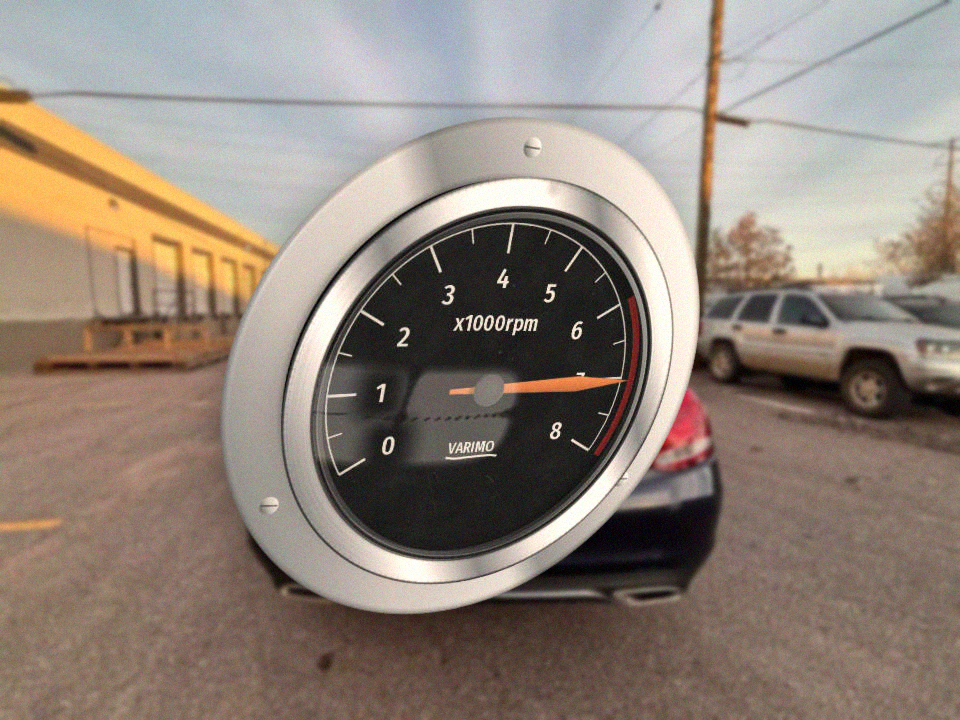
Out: 7000 rpm
